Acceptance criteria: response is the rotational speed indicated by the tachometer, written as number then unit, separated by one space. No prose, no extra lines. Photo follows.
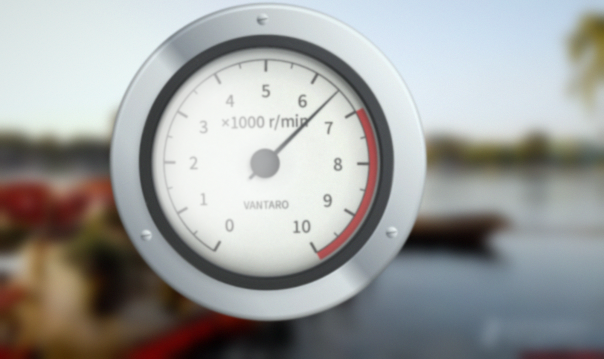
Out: 6500 rpm
